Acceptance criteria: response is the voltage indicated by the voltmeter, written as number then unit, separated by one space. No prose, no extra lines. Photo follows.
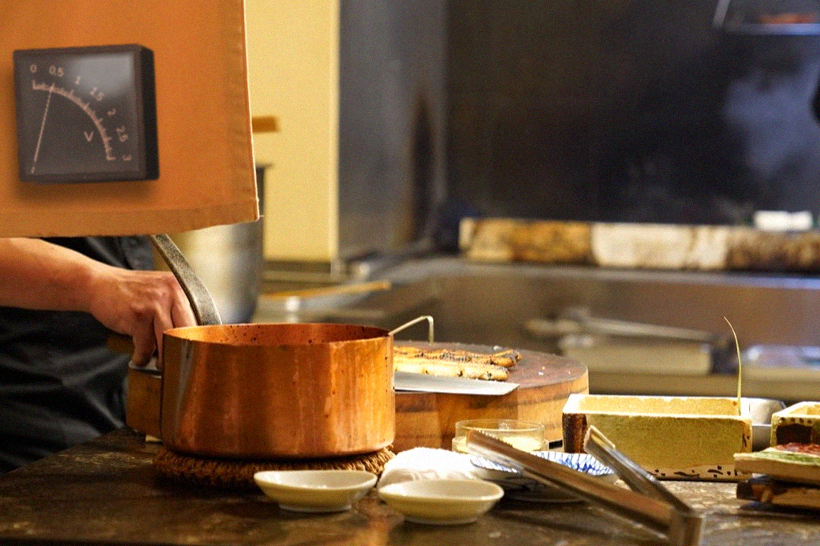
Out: 0.5 V
